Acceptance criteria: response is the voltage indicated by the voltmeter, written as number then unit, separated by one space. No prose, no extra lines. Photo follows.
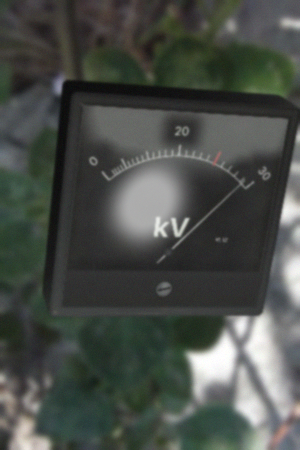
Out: 29 kV
